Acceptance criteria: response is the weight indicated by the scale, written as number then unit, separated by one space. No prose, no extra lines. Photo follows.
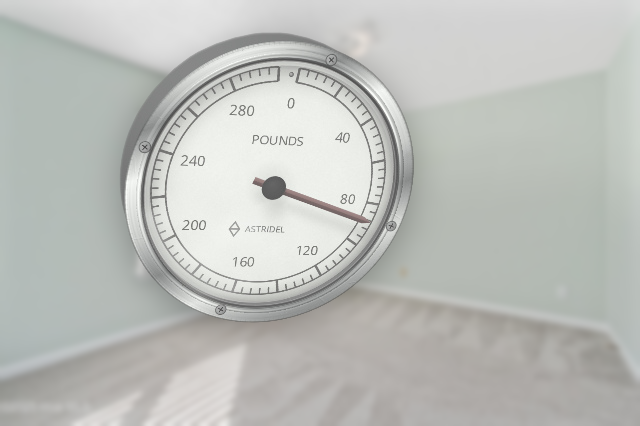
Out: 88 lb
